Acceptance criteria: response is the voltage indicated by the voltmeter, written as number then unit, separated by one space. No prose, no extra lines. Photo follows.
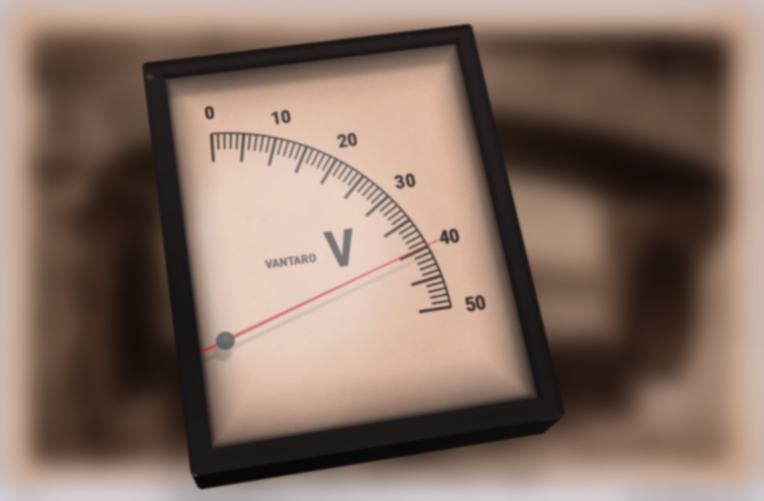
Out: 40 V
